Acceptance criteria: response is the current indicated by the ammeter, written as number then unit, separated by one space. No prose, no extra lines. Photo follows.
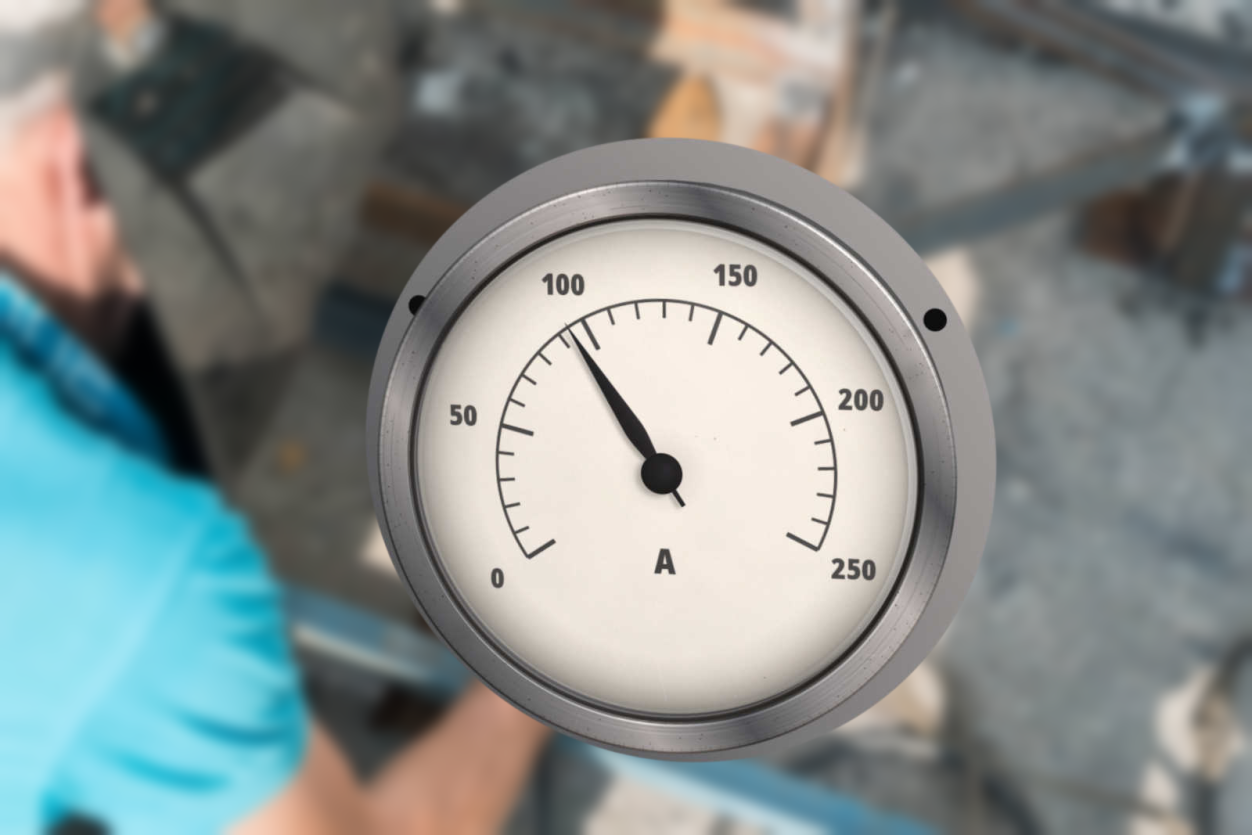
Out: 95 A
